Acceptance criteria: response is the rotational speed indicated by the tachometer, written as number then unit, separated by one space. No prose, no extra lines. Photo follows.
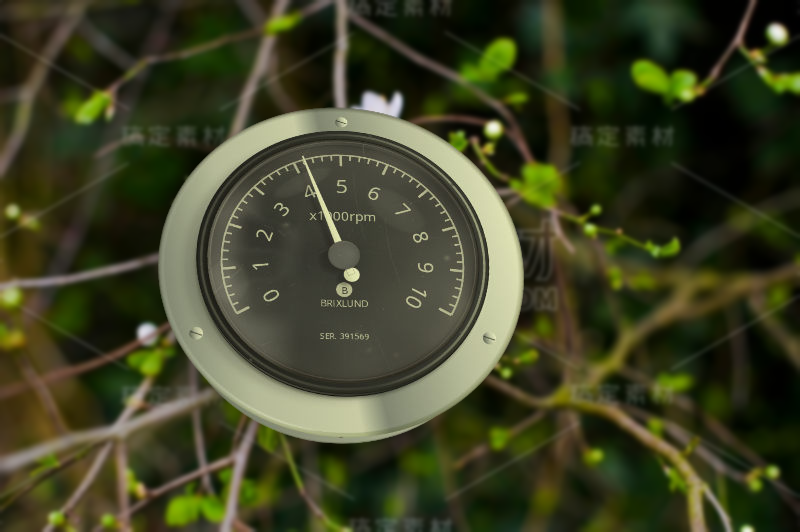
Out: 4200 rpm
